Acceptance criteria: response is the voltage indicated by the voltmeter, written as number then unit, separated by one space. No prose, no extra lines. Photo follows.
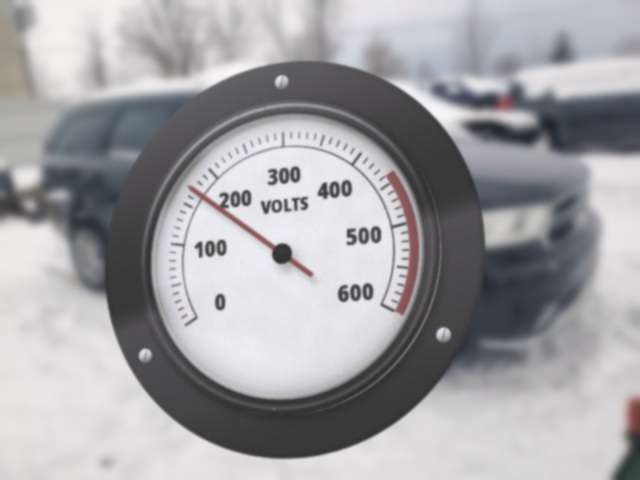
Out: 170 V
